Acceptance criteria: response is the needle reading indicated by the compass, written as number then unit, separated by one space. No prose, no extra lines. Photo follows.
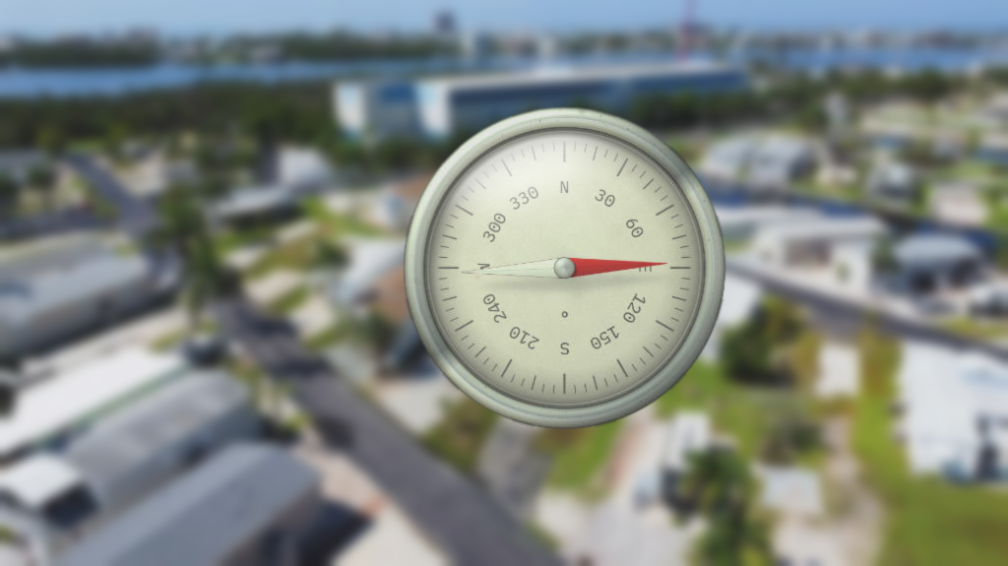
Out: 87.5 °
